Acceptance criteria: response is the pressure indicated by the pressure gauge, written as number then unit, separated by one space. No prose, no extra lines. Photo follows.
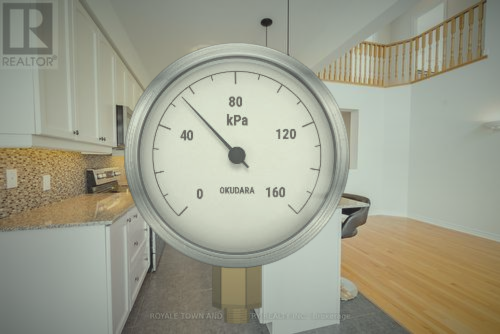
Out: 55 kPa
